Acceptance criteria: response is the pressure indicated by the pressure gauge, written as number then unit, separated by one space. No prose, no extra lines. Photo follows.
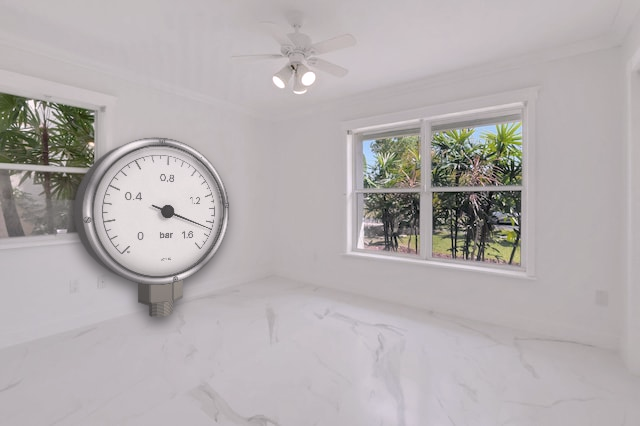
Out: 1.45 bar
